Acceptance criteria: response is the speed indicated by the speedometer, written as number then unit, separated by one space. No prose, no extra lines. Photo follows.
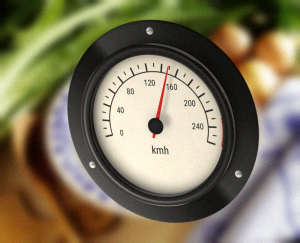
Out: 150 km/h
